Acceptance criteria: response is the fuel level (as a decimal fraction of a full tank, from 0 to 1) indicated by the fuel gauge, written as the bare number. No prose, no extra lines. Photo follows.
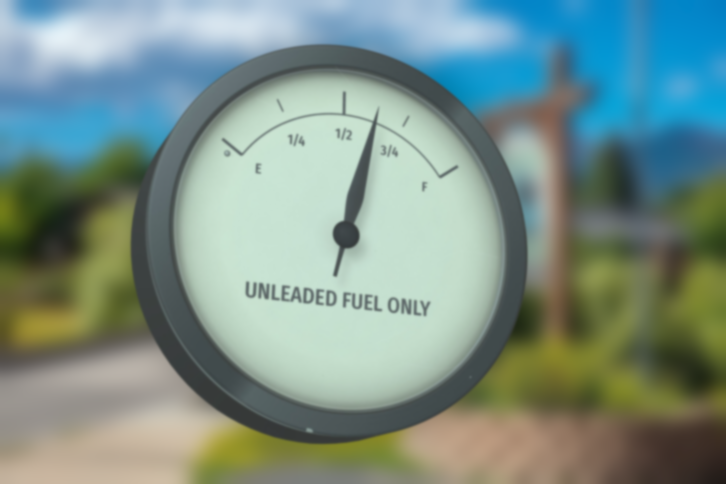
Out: 0.625
